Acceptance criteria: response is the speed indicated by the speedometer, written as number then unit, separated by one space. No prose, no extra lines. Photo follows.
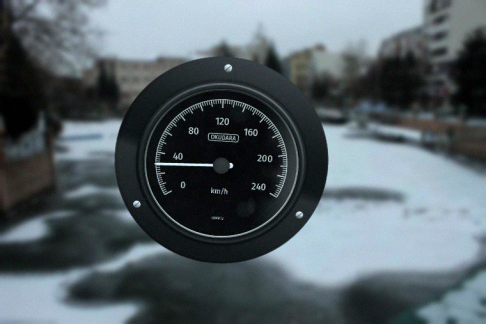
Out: 30 km/h
